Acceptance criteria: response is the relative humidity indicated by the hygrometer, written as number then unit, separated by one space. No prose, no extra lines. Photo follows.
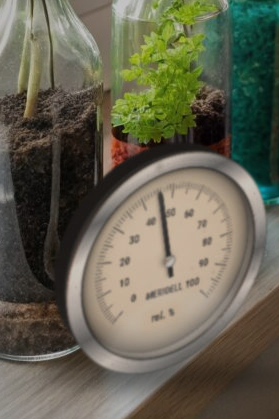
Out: 45 %
